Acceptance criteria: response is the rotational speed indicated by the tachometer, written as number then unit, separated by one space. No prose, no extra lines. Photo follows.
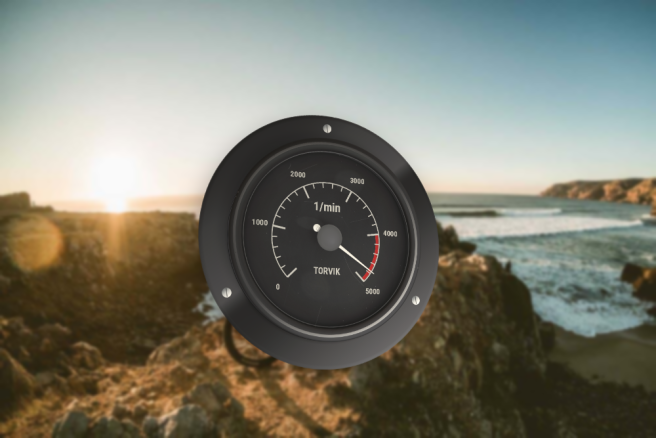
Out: 4800 rpm
